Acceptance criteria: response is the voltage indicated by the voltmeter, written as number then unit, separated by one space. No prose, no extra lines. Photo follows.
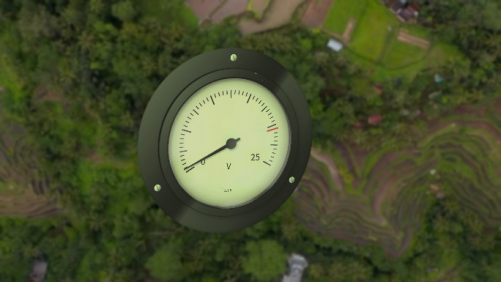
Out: 0.5 V
